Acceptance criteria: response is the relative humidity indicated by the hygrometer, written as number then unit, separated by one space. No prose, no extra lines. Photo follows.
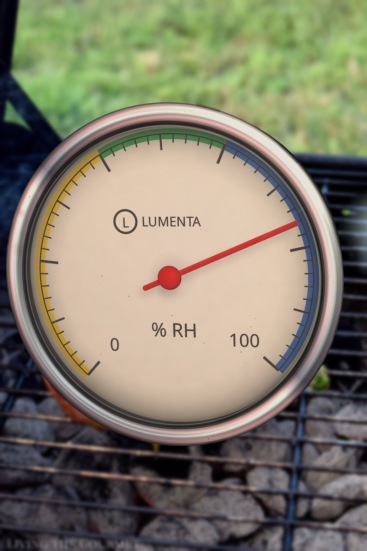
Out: 76 %
